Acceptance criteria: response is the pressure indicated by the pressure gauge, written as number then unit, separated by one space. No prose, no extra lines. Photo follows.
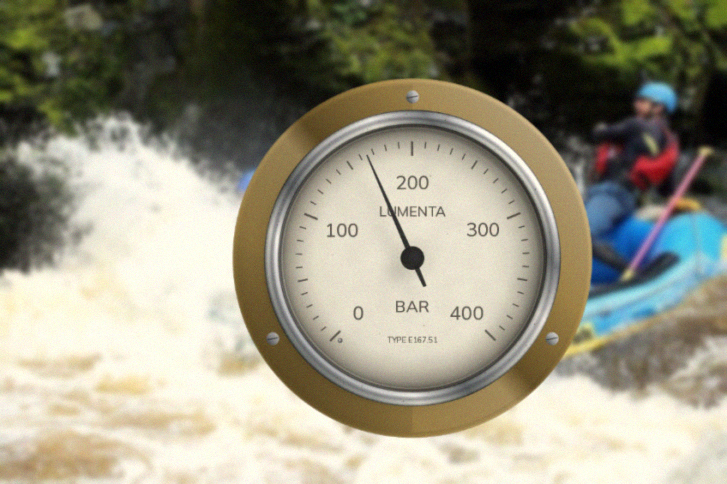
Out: 165 bar
